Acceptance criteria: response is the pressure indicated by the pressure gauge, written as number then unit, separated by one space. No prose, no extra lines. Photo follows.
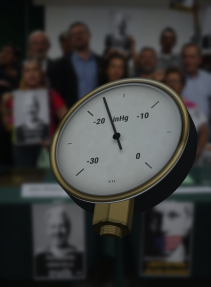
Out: -17.5 inHg
